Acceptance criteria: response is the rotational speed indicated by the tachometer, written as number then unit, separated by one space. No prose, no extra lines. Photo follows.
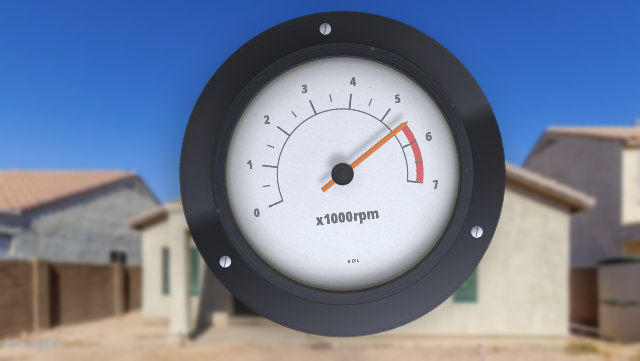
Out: 5500 rpm
